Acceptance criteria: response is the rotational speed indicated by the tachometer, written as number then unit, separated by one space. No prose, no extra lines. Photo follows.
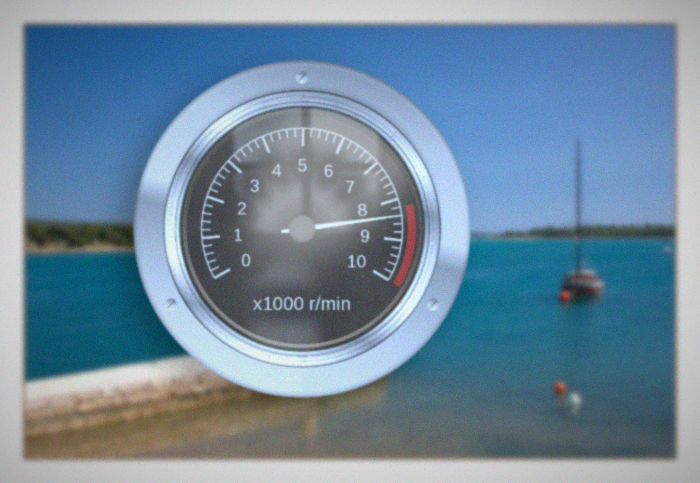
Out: 8400 rpm
